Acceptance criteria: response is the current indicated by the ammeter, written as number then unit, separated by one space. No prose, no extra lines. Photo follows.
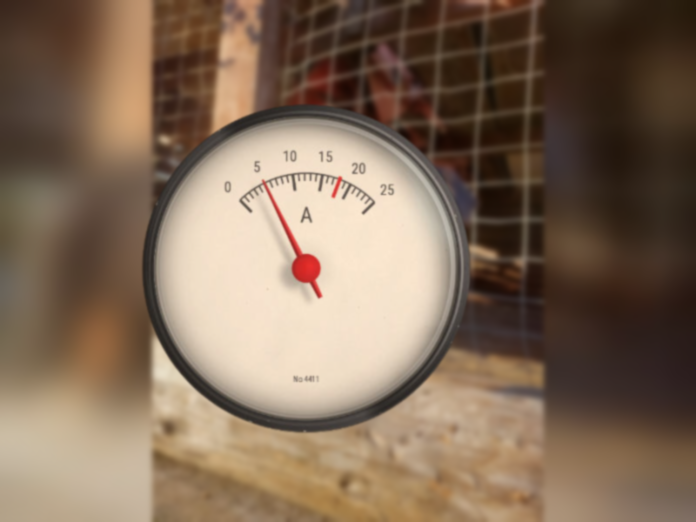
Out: 5 A
